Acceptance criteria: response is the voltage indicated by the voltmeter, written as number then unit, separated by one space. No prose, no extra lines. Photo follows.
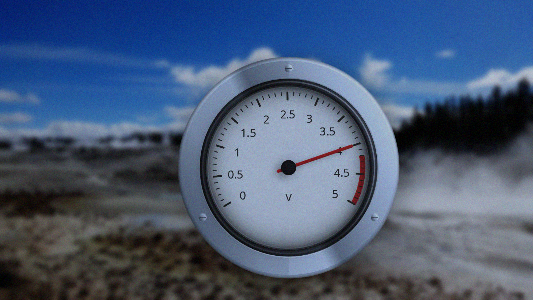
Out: 4 V
